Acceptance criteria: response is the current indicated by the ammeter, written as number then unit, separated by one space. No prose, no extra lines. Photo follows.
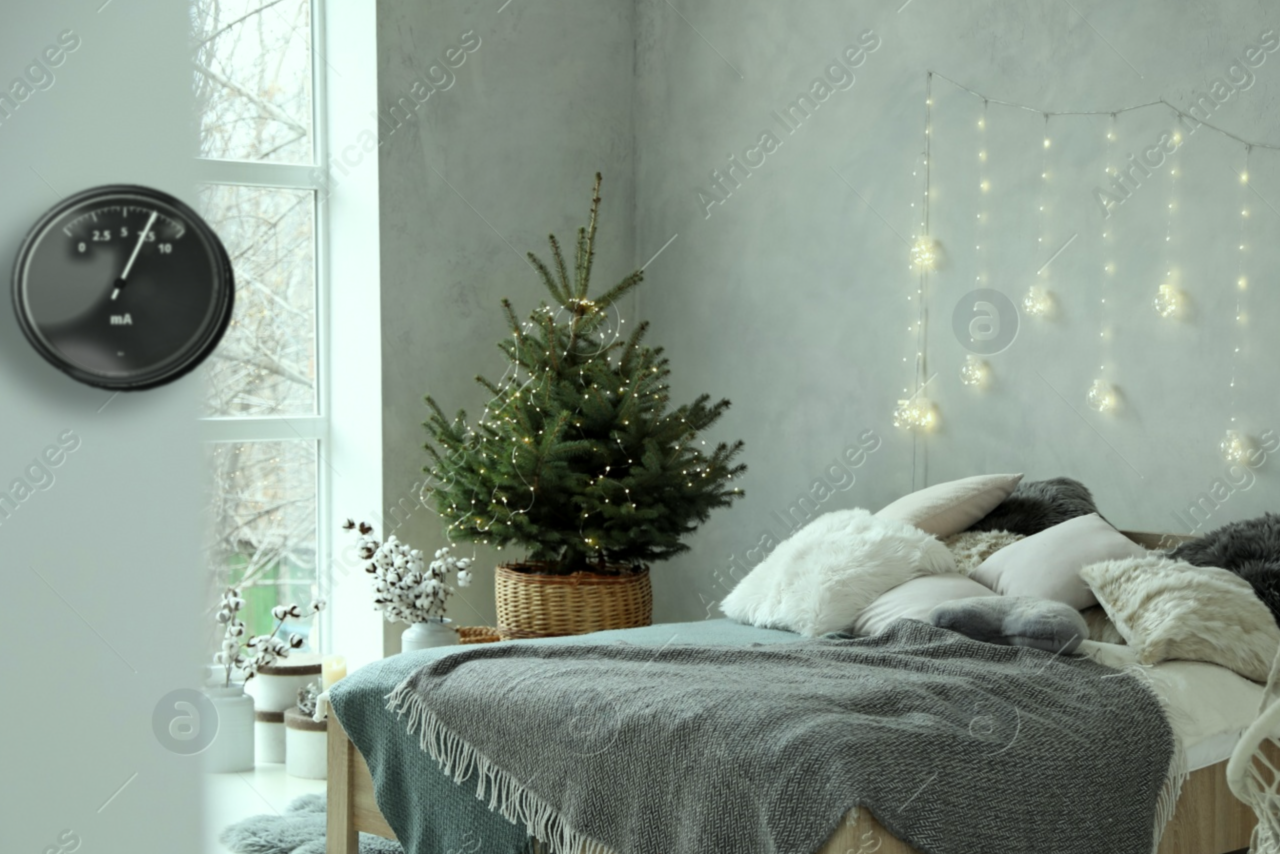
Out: 7.5 mA
